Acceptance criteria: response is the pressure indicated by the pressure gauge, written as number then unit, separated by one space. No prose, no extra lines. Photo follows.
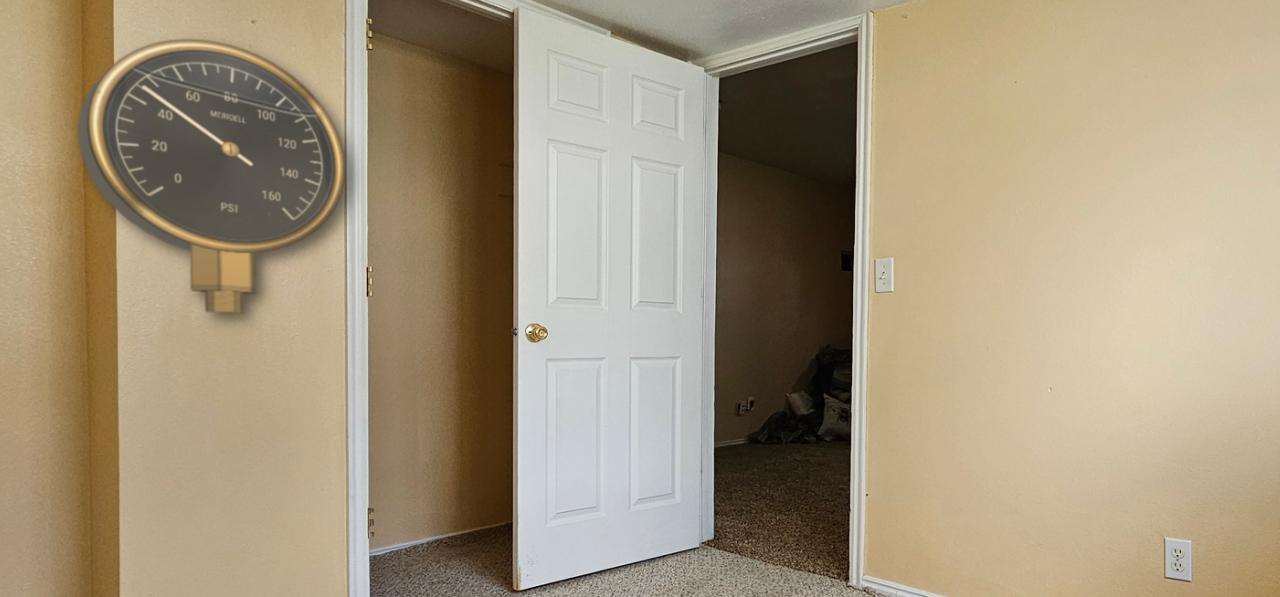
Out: 45 psi
